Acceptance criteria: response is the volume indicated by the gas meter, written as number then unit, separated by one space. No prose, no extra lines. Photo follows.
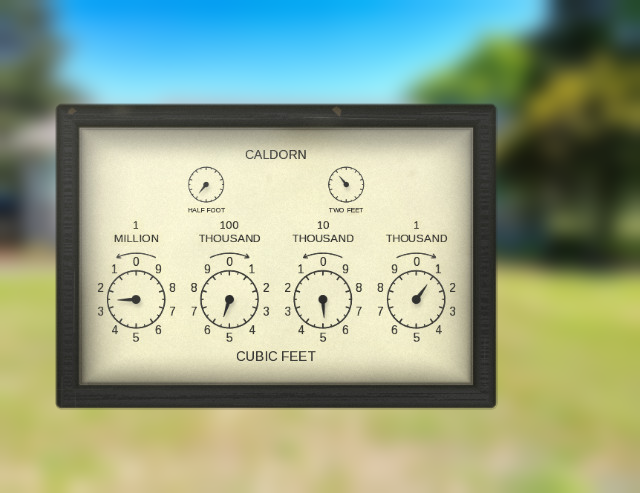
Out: 255100 ft³
